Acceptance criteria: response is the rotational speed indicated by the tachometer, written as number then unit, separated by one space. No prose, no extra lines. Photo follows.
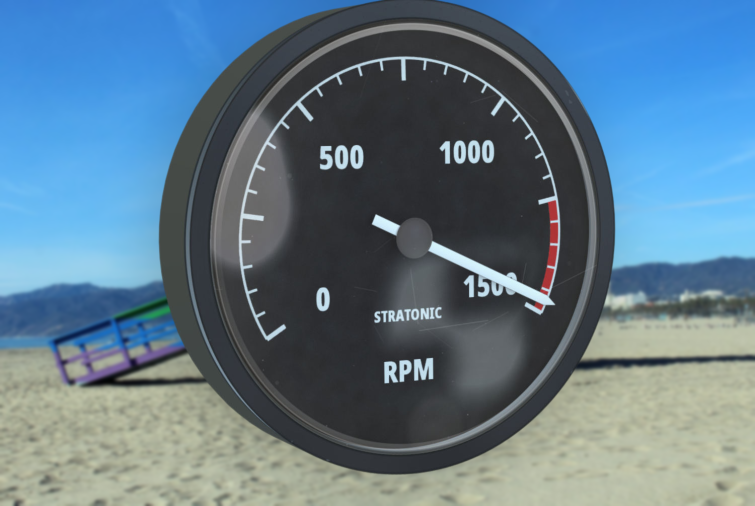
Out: 1475 rpm
